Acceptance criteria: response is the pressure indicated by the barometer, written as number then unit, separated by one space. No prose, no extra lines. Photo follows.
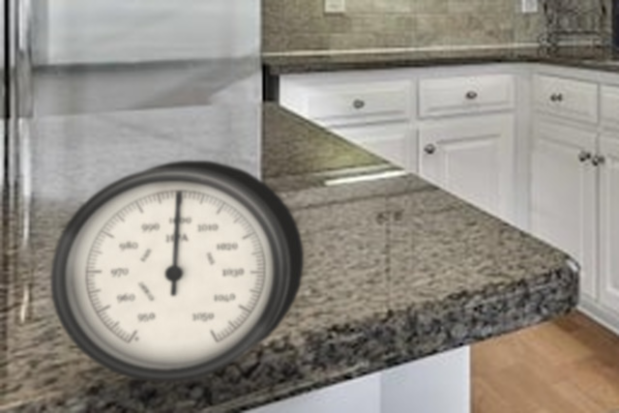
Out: 1000 hPa
